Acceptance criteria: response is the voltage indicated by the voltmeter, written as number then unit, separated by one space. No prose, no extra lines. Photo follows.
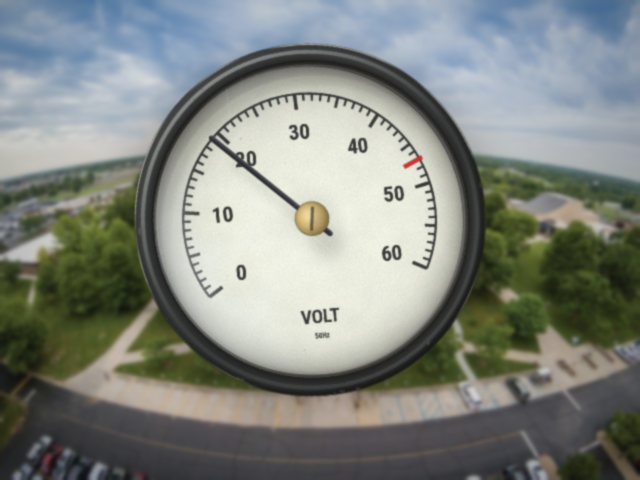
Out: 19 V
